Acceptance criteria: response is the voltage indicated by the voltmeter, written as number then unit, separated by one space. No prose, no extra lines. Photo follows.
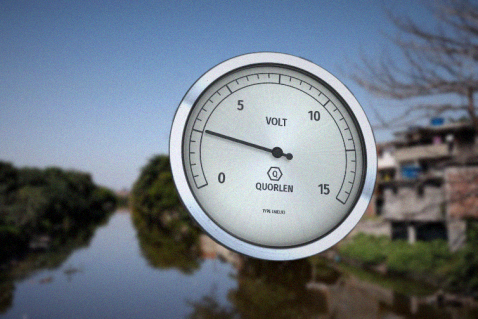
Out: 2.5 V
